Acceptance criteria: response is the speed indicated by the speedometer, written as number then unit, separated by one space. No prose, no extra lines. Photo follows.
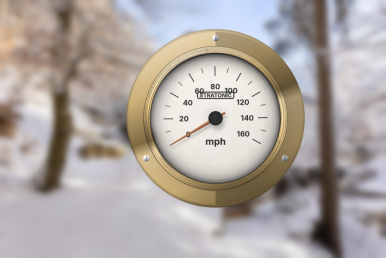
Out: 0 mph
